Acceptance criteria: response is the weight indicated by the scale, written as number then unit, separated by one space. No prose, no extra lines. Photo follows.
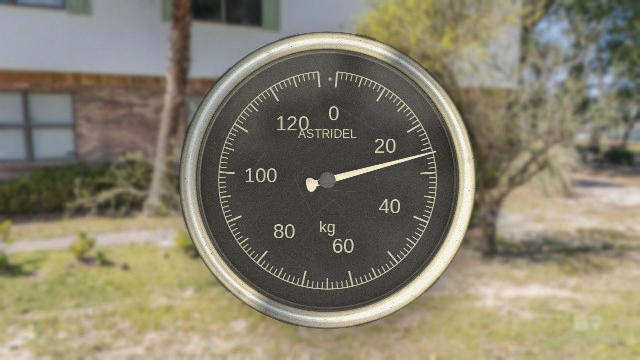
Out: 26 kg
